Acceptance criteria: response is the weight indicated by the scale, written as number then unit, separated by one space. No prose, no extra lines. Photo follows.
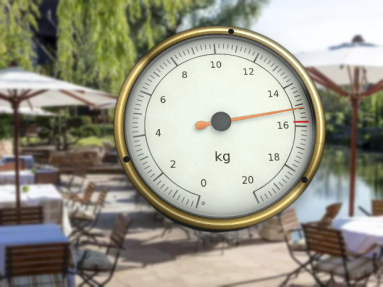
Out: 15.2 kg
